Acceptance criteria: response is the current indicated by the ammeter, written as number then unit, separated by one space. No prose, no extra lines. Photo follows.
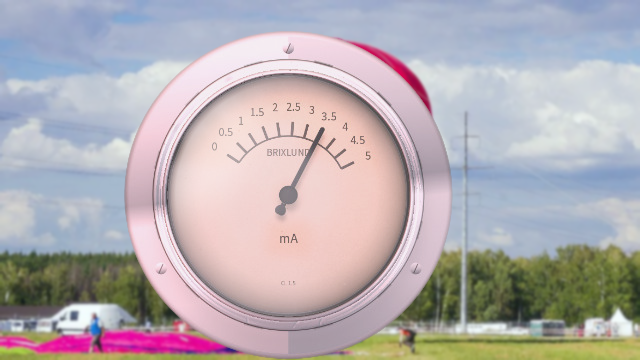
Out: 3.5 mA
